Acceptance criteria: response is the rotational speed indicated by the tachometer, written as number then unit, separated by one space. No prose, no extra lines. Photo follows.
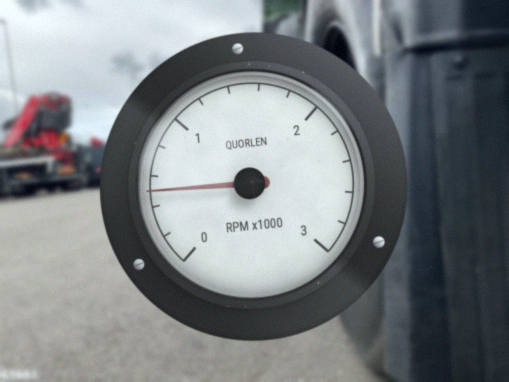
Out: 500 rpm
